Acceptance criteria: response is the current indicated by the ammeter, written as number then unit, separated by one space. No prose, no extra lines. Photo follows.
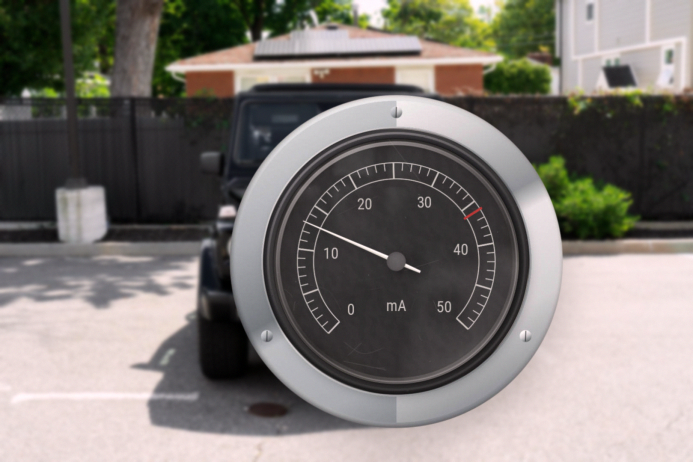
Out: 13 mA
